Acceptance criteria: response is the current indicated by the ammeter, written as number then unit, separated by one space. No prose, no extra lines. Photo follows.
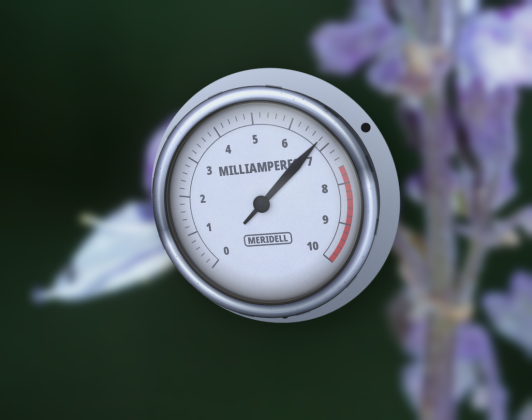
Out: 6.8 mA
